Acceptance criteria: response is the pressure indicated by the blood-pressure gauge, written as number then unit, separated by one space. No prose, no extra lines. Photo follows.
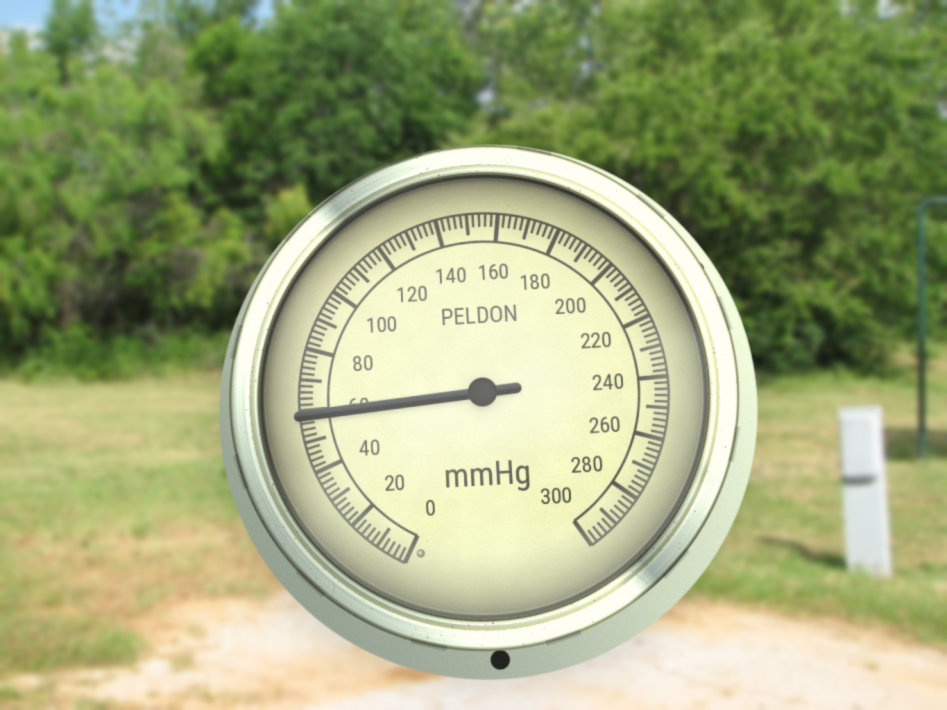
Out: 58 mmHg
